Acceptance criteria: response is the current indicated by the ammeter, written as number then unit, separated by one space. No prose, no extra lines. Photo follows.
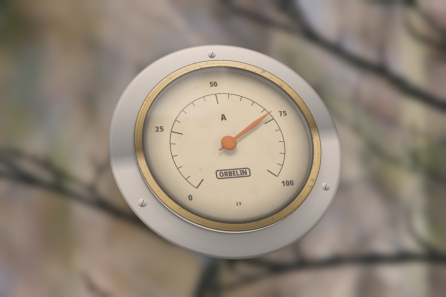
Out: 72.5 A
